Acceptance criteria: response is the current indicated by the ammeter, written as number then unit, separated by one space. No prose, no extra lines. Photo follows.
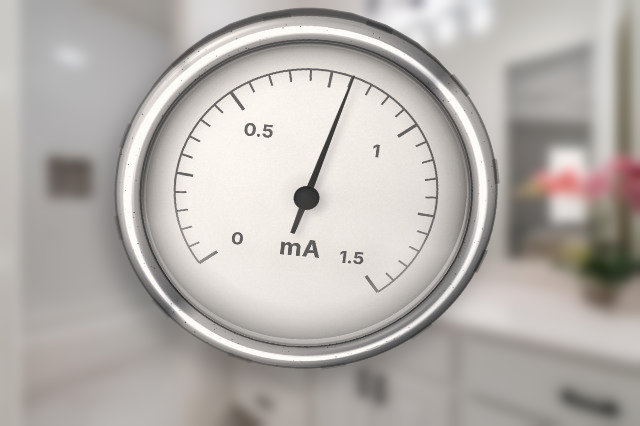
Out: 0.8 mA
